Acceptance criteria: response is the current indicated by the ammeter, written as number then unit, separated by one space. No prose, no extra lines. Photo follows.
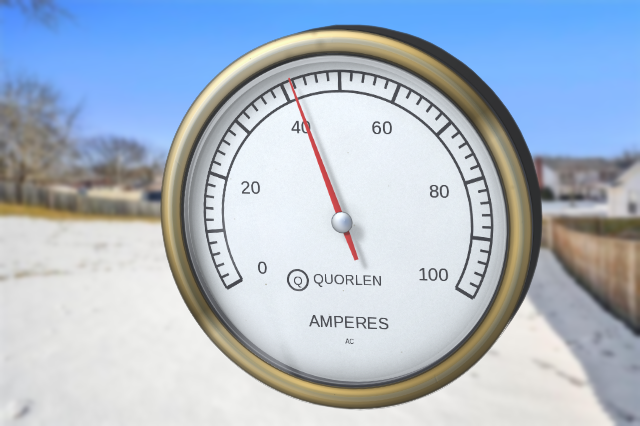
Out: 42 A
